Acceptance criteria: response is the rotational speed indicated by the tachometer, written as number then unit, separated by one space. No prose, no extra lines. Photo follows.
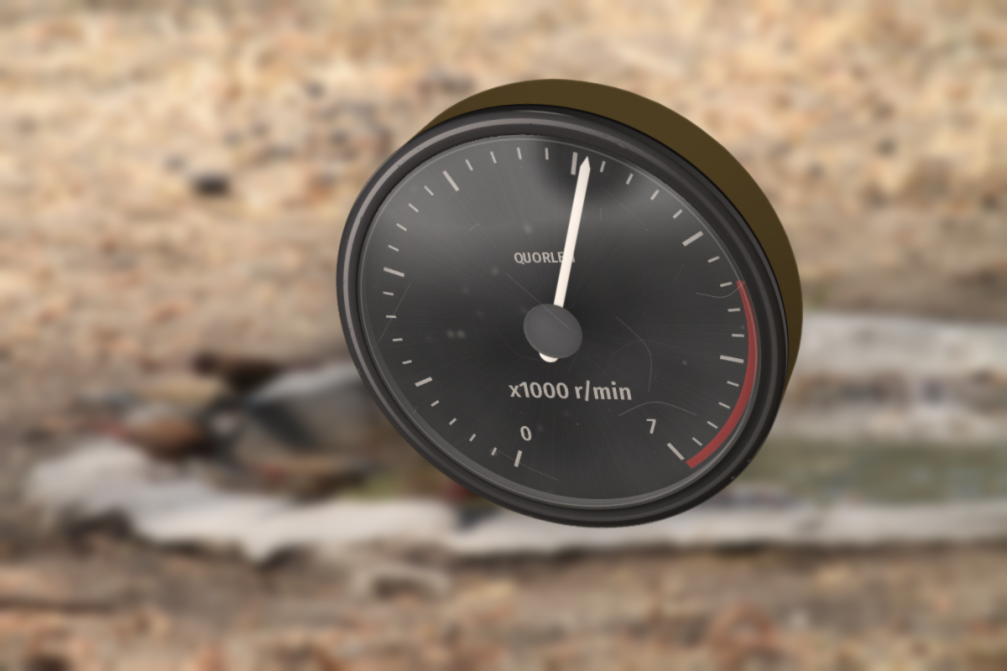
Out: 4100 rpm
